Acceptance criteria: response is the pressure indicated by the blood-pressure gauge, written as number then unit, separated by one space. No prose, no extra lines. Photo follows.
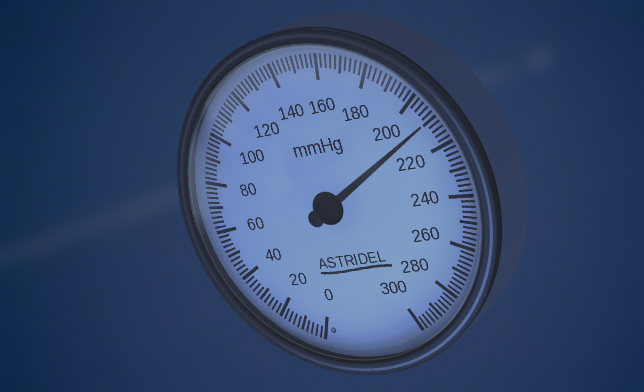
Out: 210 mmHg
